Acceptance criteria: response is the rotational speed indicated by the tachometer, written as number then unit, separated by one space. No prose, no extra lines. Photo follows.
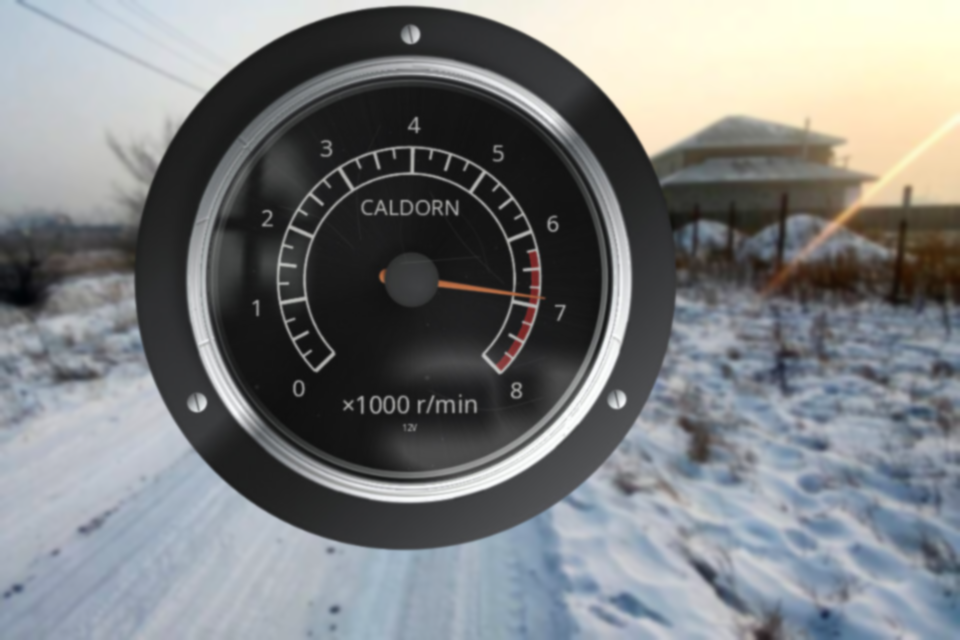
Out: 6875 rpm
